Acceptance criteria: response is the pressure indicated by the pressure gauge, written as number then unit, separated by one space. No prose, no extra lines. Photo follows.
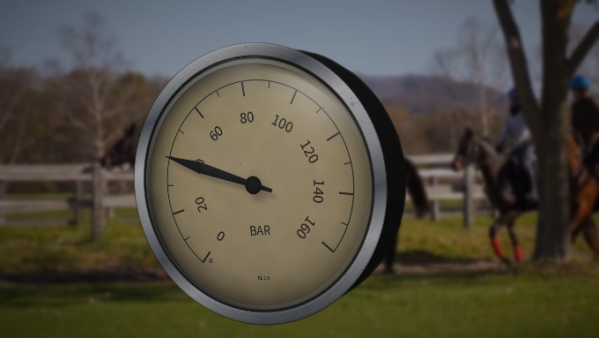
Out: 40 bar
